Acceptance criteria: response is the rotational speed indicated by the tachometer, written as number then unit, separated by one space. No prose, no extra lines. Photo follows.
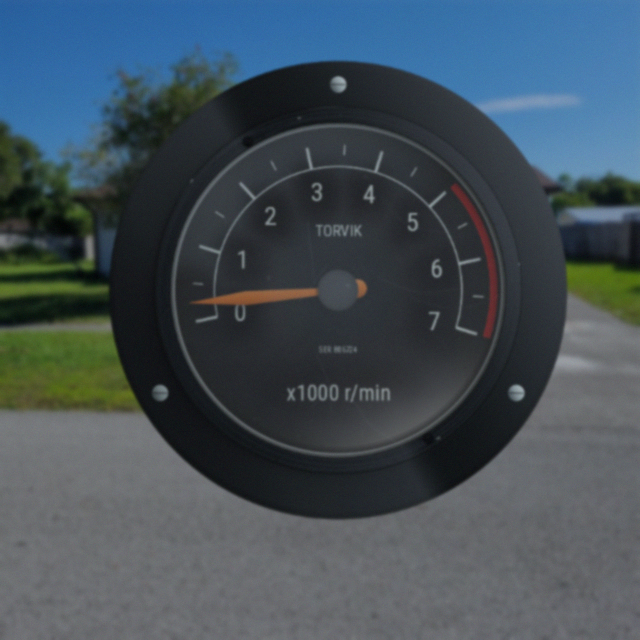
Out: 250 rpm
